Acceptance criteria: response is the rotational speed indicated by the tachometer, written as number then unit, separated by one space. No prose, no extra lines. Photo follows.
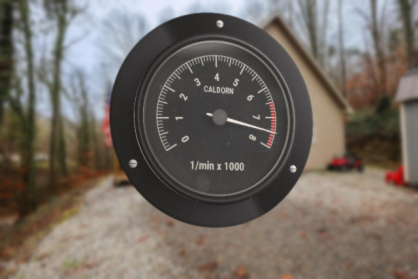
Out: 7500 rpm
